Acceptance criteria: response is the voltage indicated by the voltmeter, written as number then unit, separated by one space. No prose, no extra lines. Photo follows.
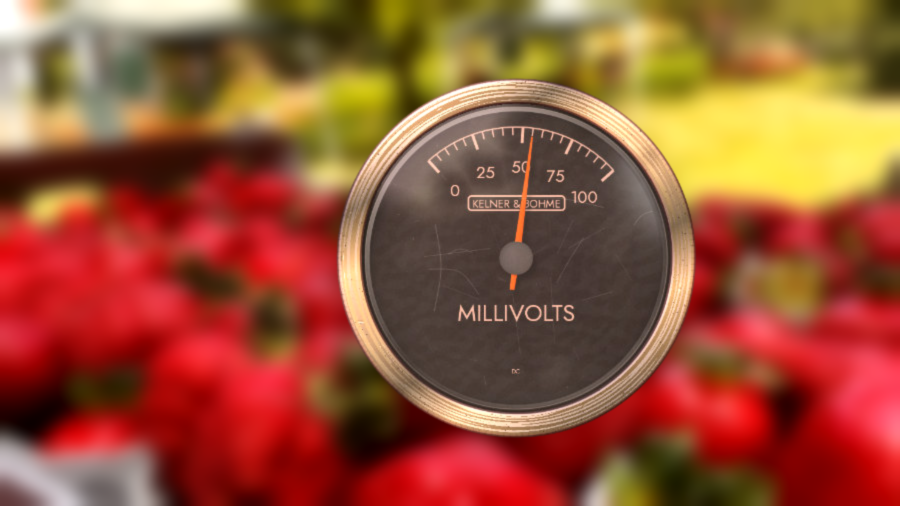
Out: 55 mV
